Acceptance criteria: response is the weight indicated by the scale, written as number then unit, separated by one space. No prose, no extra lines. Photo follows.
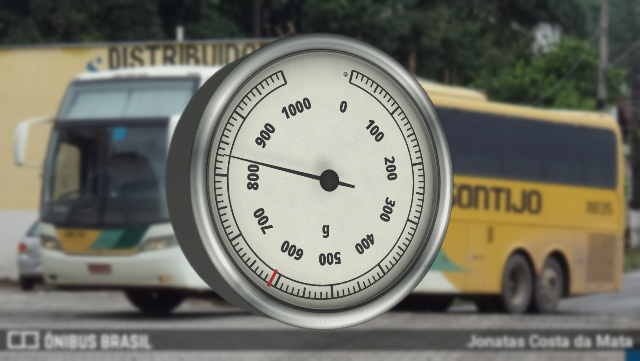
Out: 830 g
